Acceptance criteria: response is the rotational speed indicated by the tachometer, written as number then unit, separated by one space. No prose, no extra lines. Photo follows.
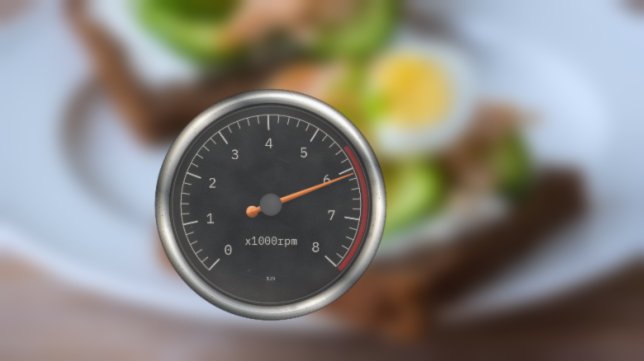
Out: 6100 rpm
